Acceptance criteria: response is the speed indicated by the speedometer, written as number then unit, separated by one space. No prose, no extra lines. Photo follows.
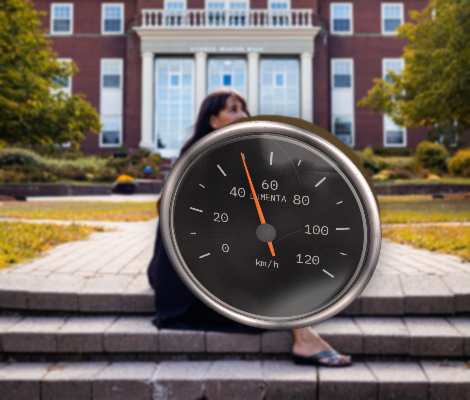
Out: 50 km/h
